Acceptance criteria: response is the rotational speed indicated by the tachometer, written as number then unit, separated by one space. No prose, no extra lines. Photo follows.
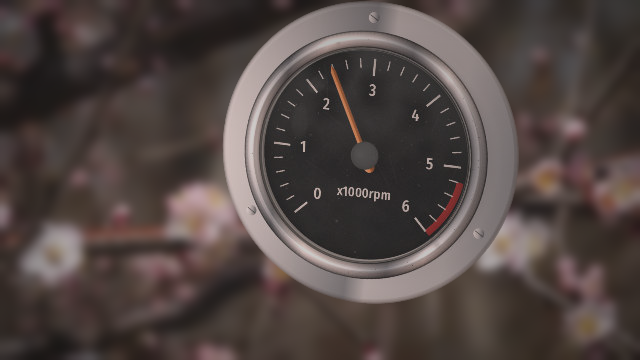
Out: 2400 rpm
